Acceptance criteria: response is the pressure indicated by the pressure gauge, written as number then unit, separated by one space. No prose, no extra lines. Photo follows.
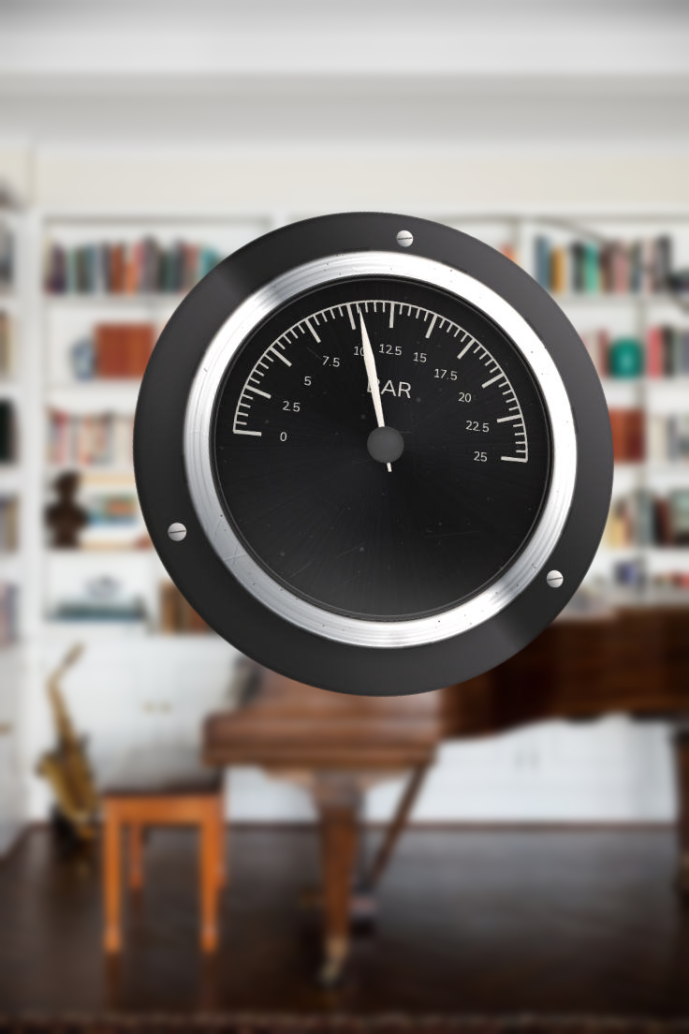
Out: 10.5 bar
